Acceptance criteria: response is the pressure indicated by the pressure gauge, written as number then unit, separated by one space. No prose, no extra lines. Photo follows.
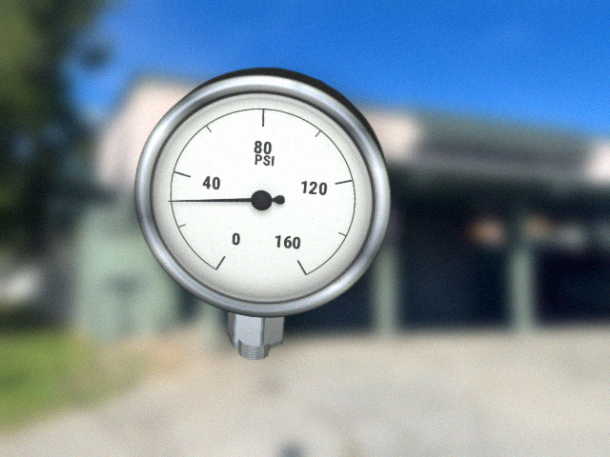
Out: 30 psi
